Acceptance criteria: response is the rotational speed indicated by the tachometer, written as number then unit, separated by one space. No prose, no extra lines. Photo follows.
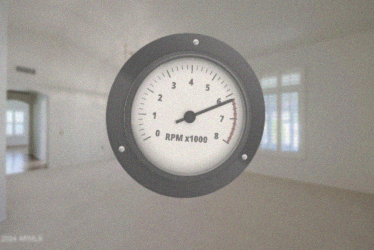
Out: 6200 rpm
